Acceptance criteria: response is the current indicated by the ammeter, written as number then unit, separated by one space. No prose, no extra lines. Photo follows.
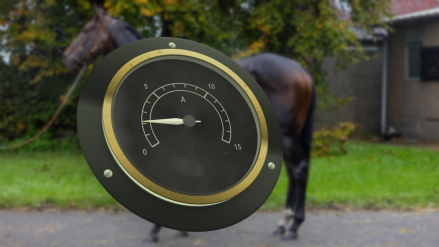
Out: 2 A
